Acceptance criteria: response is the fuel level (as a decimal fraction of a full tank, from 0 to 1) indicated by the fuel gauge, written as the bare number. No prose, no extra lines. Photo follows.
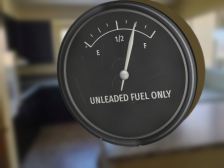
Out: 0.75
